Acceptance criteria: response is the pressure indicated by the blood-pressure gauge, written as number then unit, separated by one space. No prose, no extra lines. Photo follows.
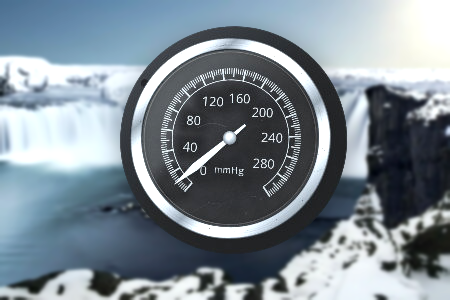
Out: 10 mmHg
